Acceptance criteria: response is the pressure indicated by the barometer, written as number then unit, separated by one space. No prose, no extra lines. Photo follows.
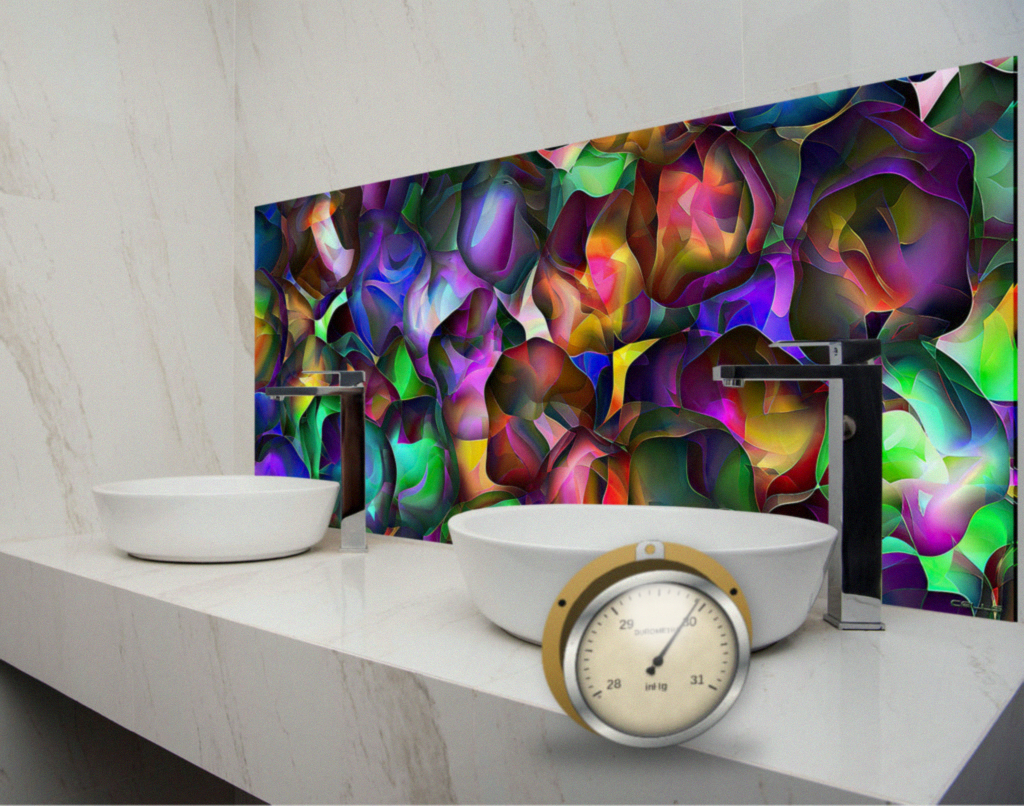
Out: 29.9 inHg
